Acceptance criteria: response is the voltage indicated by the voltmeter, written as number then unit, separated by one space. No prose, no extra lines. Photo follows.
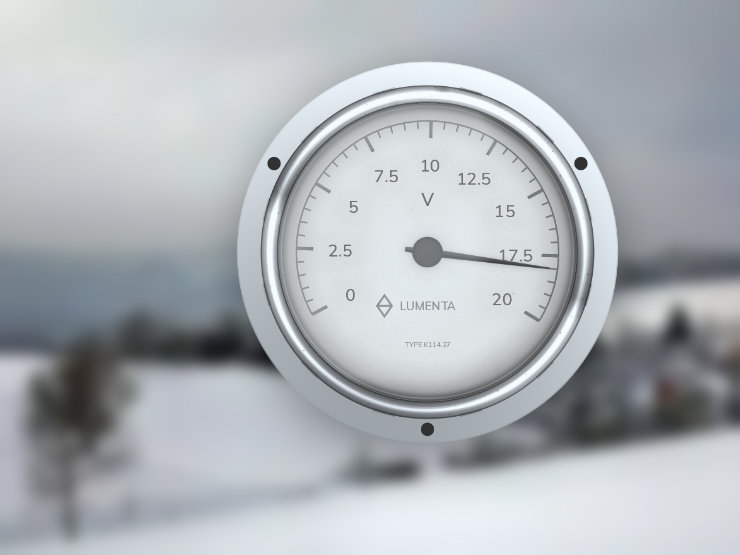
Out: 18 V
